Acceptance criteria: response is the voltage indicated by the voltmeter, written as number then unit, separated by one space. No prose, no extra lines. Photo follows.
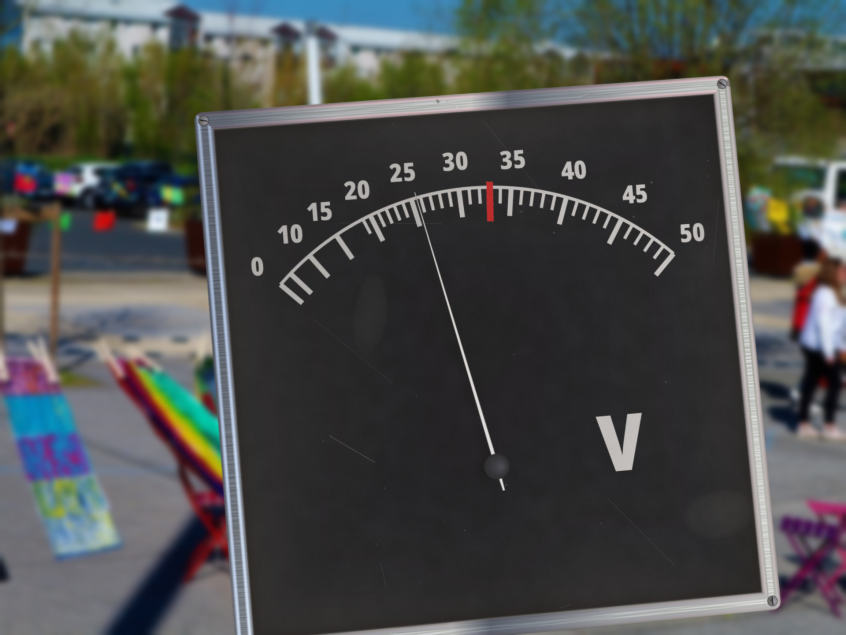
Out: 25.5 V
